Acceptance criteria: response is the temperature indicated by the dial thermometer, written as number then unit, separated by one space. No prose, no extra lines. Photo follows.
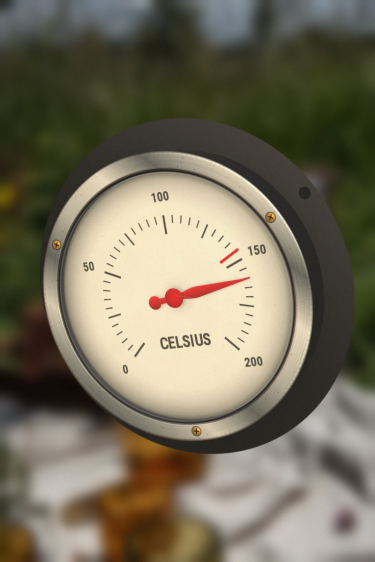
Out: 160 °C
